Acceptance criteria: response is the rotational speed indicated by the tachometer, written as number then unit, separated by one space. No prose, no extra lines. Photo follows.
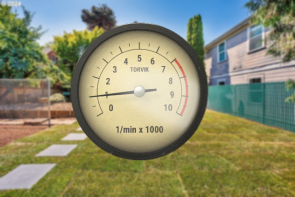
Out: 1000 rpm
